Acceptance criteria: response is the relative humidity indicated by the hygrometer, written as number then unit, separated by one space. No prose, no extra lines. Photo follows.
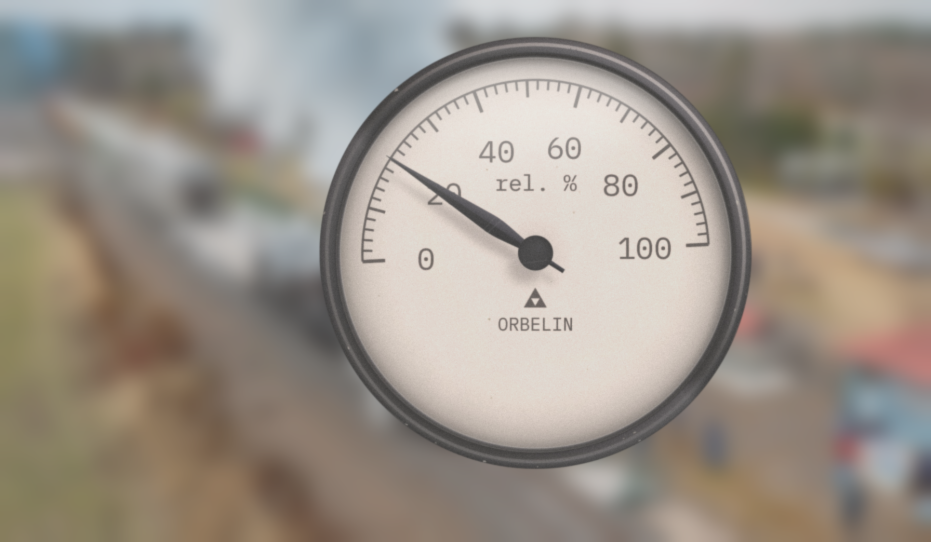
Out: 20 %
